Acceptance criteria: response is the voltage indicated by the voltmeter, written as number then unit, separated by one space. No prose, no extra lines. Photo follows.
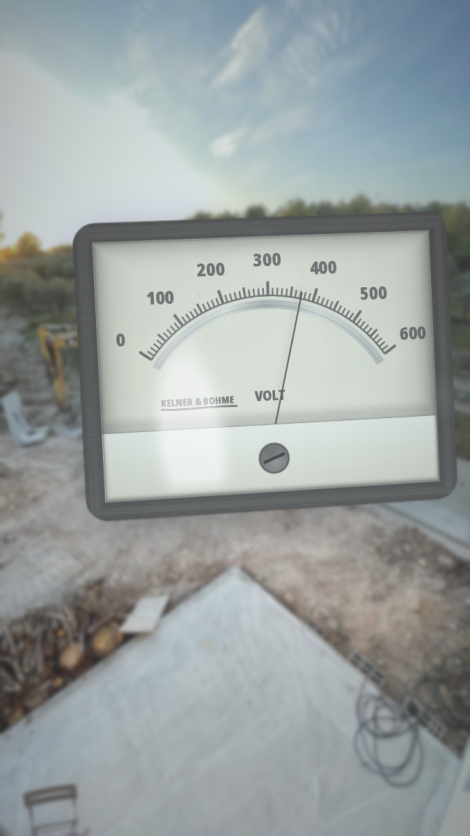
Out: 370 V
